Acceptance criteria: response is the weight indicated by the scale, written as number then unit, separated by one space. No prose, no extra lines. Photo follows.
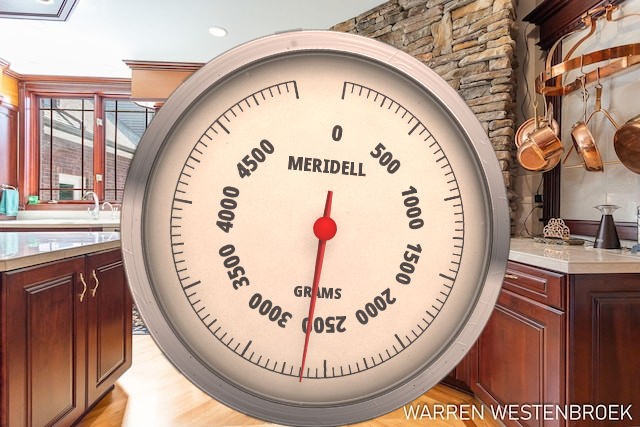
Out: 2650 g
